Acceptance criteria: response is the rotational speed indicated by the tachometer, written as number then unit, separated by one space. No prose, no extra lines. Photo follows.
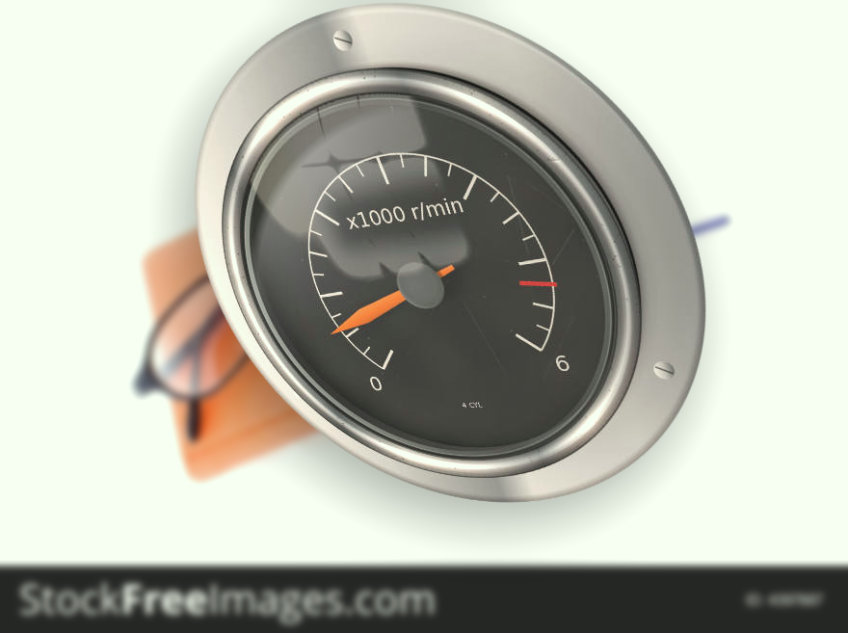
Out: 625 rpm
